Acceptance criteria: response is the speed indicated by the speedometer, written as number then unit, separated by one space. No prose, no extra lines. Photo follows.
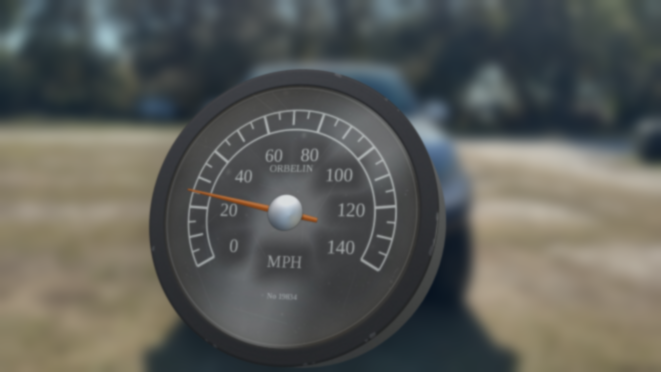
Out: 25 mph
